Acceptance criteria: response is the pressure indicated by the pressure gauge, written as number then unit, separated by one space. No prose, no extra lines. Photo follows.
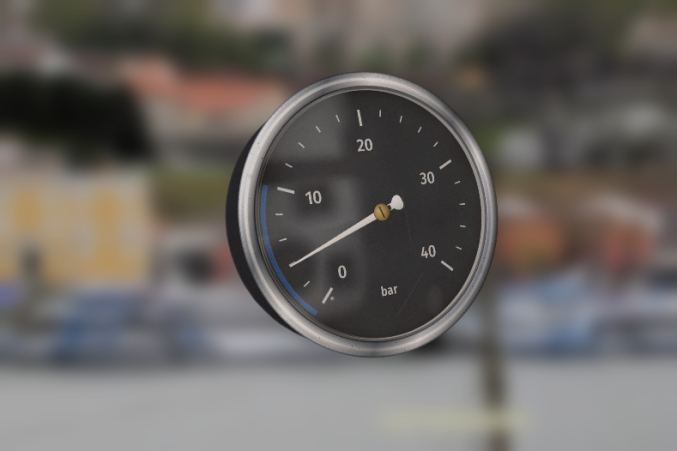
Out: 4 bar
